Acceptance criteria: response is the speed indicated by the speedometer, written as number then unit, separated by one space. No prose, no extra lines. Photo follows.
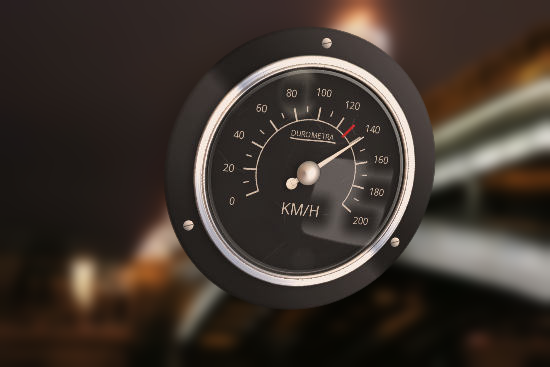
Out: 140 km/h
